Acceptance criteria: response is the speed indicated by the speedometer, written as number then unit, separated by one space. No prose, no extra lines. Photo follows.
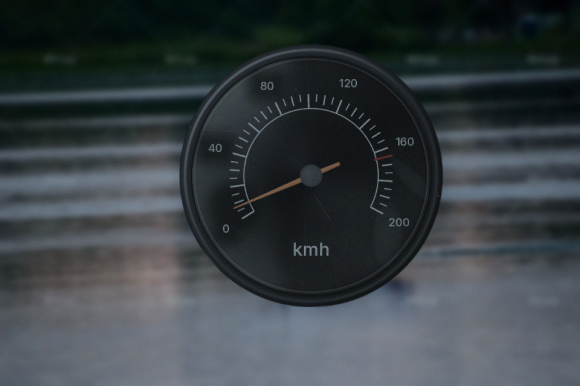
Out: 7.5 km/h
